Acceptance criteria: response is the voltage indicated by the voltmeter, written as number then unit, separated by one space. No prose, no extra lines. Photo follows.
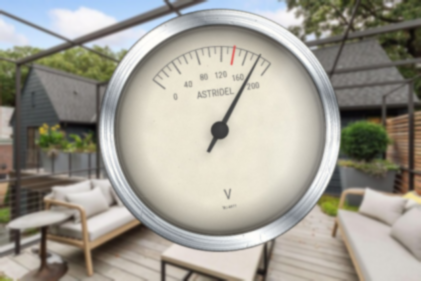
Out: 180 V
